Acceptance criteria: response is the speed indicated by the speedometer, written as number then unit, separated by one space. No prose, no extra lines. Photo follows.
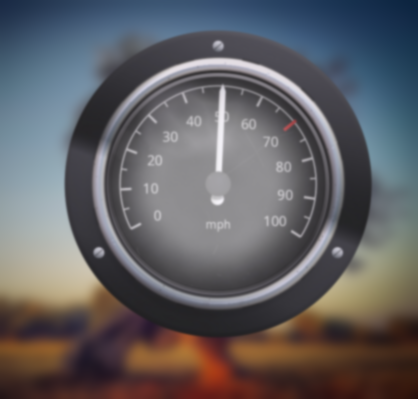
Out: 50 mph
